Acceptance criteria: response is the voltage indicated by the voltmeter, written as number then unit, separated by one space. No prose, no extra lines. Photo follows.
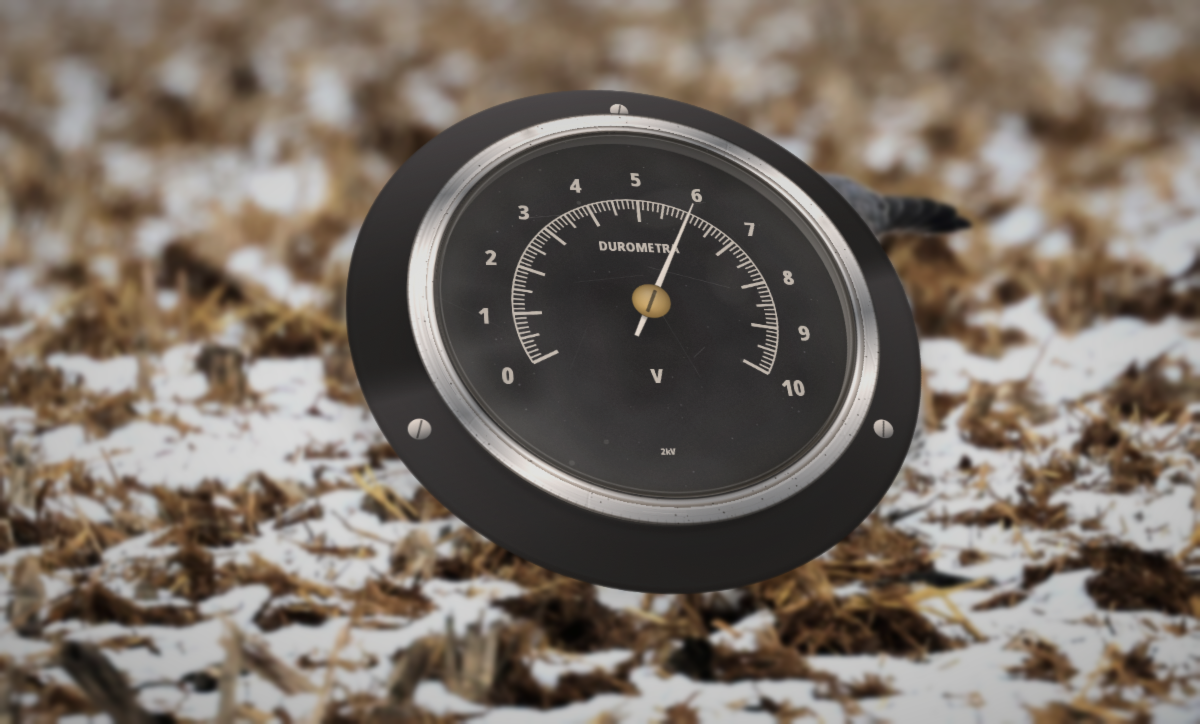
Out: 6 V
